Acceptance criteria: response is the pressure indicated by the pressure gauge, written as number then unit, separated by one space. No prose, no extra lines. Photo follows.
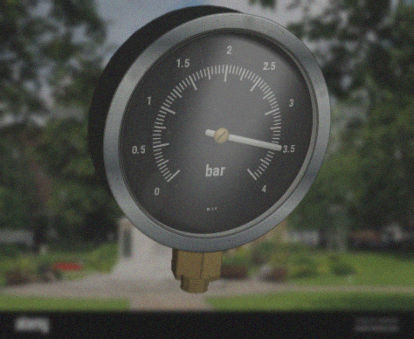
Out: 3.5 bar
